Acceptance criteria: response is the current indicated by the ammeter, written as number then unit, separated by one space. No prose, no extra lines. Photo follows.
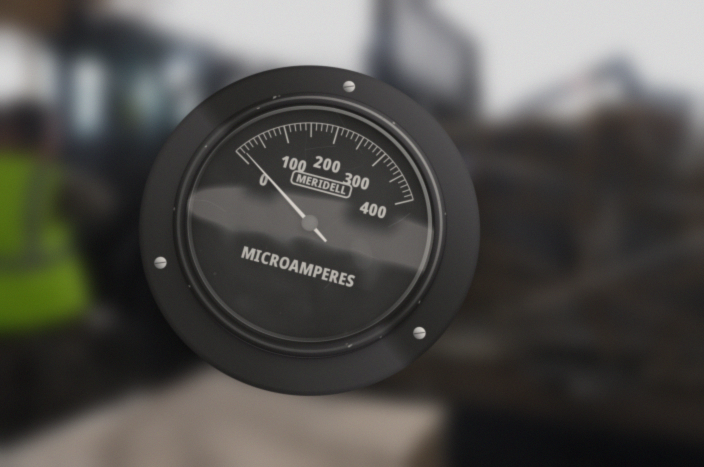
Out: 10 µA
